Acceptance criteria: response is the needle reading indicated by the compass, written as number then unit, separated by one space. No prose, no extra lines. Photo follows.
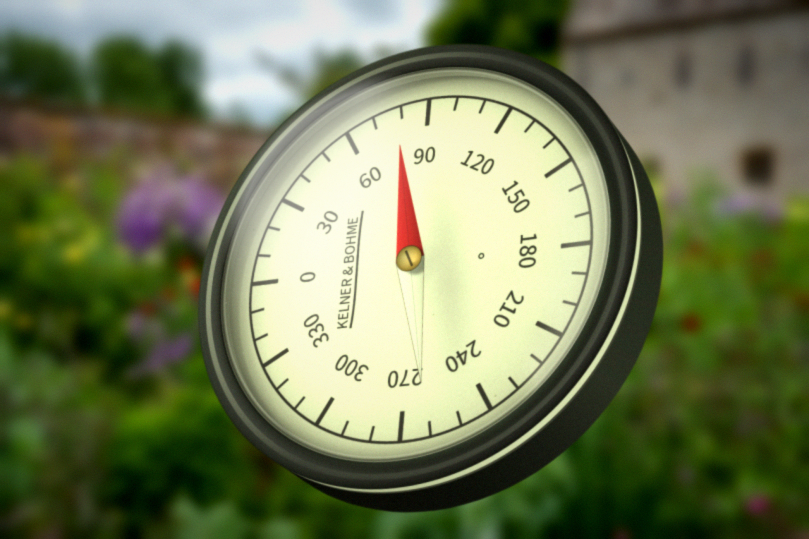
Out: 80 °
